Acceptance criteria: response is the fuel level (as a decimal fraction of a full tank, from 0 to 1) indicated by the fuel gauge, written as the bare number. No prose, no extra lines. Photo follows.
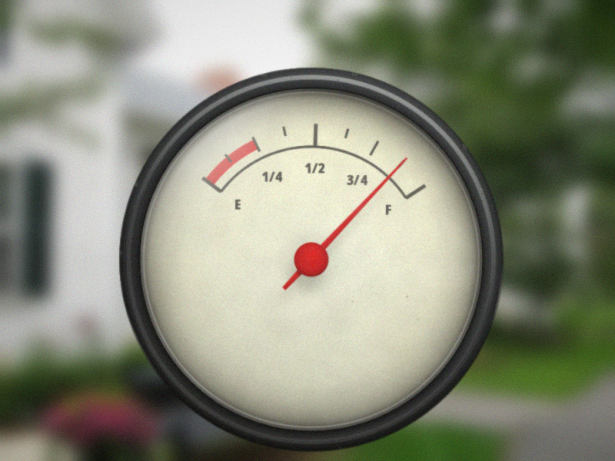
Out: 0.875
